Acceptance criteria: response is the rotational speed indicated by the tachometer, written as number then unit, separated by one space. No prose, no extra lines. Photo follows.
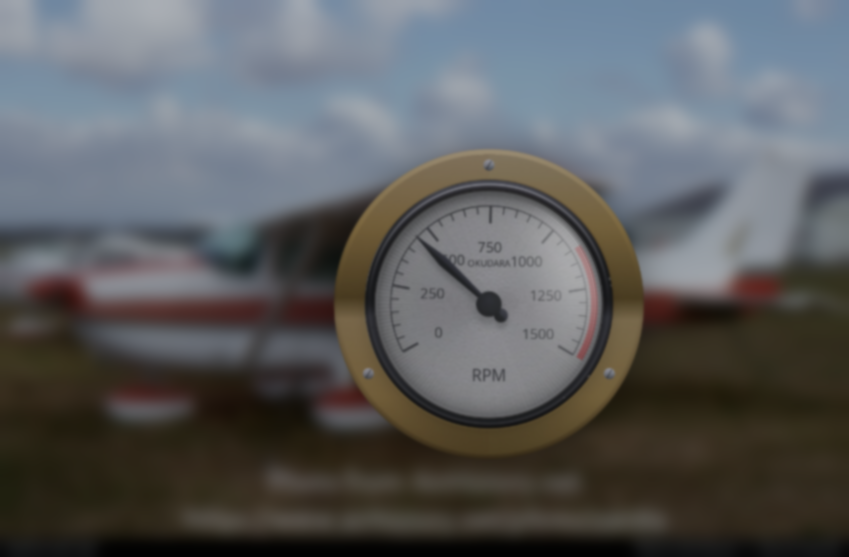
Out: 450 rpm
